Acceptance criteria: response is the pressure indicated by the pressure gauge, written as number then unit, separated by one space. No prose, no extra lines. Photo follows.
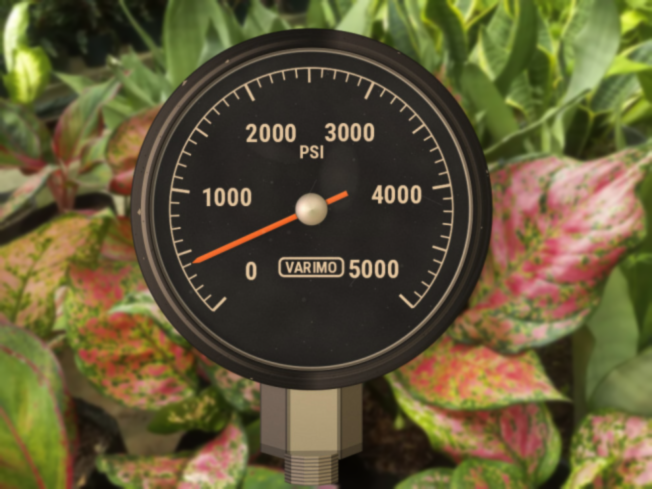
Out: 400 psi
